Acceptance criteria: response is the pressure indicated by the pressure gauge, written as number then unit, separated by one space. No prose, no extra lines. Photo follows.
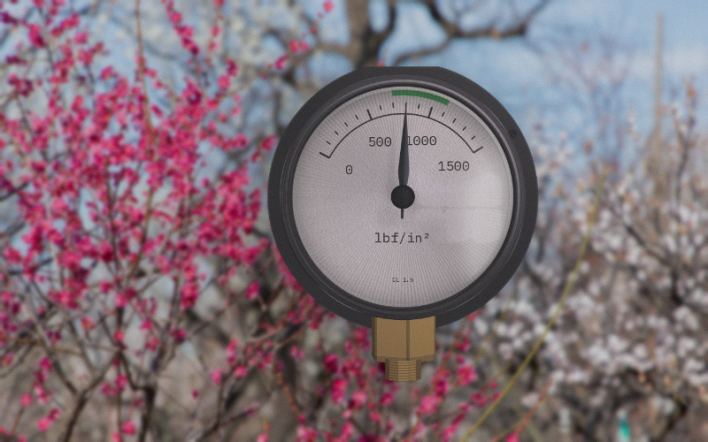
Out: 800 psi
